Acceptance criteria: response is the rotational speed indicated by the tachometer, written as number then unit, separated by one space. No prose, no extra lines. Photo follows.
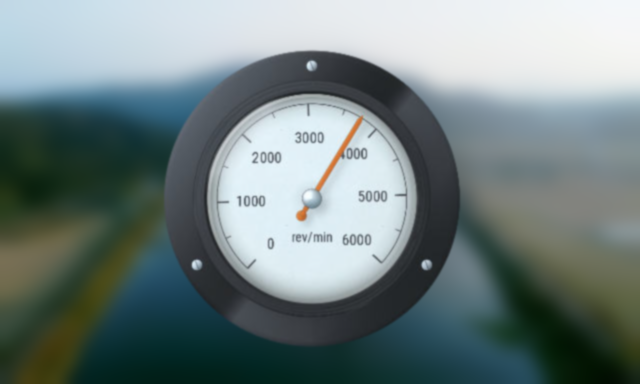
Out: 3750 rpm
